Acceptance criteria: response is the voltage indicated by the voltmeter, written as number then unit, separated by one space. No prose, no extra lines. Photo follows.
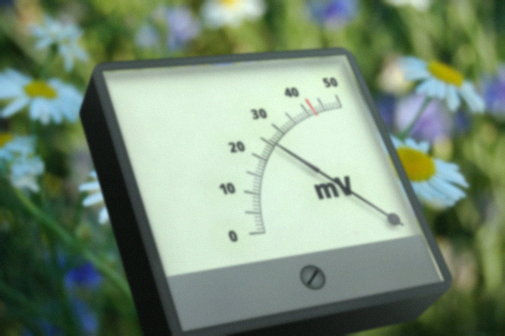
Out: 25 mV
